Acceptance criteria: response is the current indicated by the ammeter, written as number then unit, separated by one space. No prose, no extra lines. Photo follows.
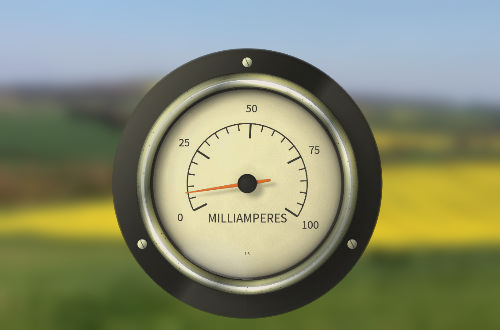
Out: 7.5 mA
